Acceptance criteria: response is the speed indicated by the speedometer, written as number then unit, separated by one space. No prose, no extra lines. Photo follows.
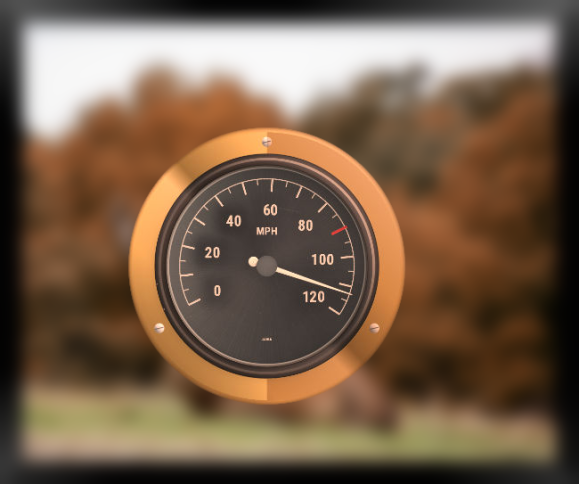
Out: 112.5 mph
